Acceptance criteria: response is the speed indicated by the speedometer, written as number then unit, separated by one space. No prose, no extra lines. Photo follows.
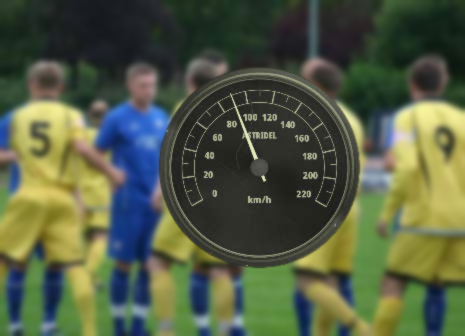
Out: 90 km/h
